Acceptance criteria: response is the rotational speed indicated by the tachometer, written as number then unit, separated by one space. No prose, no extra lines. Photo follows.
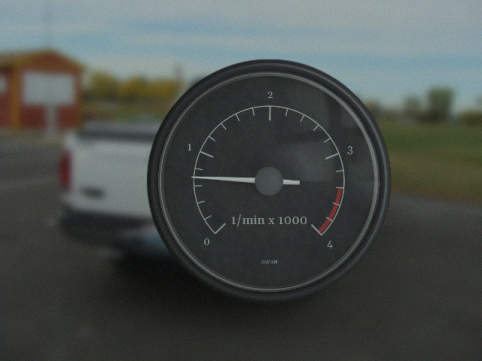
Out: 700 rpm
